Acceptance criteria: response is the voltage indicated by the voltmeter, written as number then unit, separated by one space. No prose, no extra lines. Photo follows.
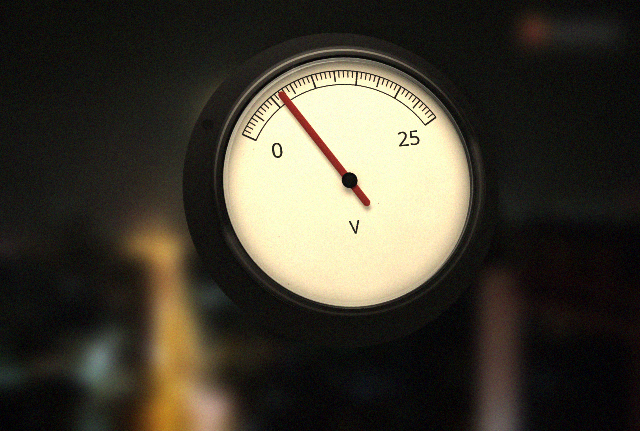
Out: 6 V
